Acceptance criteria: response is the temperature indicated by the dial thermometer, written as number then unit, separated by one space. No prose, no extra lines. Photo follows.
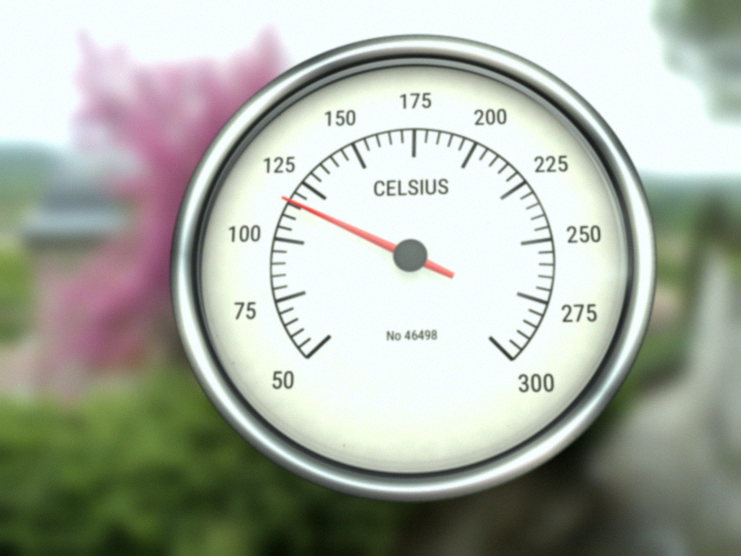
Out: 115 °C
